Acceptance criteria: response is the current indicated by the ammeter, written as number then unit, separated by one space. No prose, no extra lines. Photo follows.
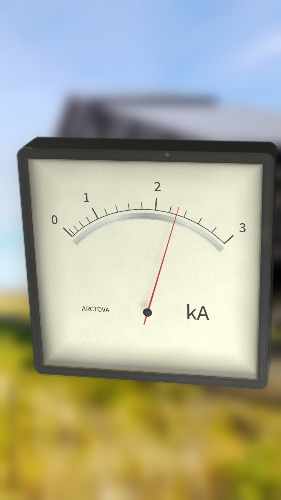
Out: 2.3 kA
